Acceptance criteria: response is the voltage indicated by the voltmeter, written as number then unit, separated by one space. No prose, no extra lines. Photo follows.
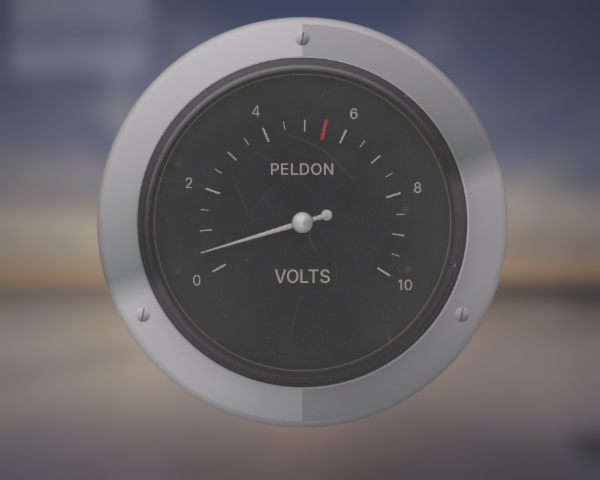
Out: 0.5 V
